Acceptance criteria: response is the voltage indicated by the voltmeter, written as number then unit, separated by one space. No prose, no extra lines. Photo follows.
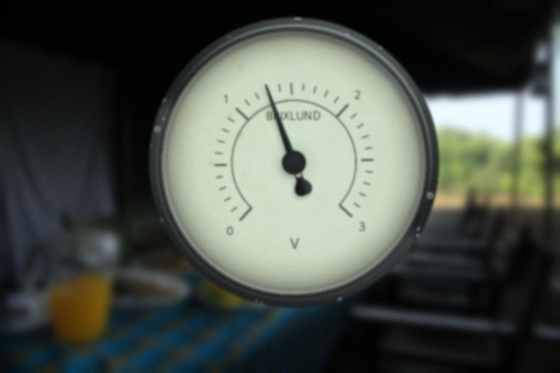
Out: 1.3 V
